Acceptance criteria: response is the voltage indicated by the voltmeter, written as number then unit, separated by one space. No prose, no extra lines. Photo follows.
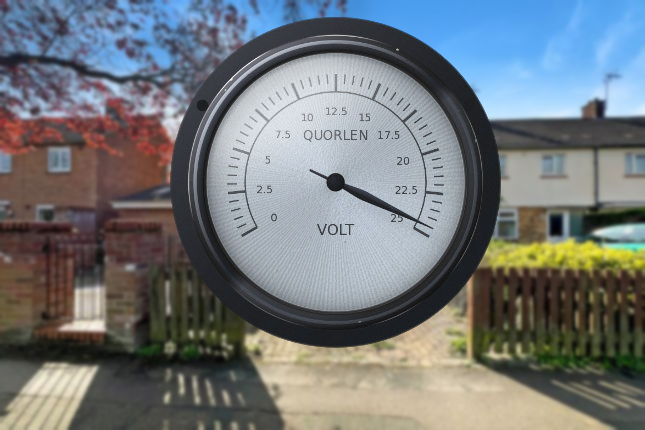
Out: 24.5 V
